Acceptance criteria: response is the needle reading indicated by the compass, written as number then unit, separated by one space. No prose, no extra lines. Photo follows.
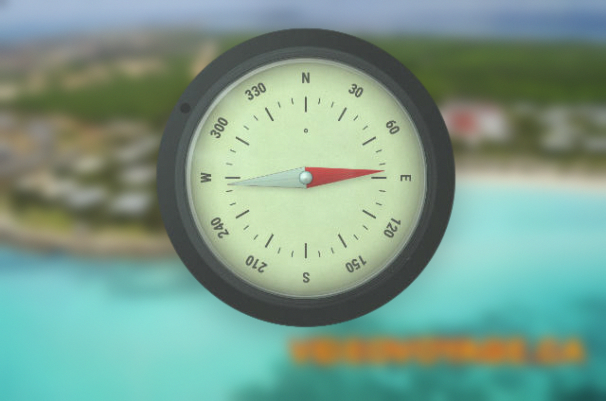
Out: 85 °
